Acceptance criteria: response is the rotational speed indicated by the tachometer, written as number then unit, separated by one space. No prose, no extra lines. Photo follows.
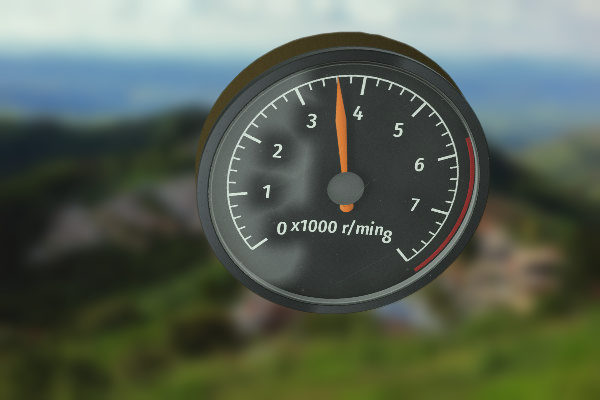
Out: 3600 rpm
